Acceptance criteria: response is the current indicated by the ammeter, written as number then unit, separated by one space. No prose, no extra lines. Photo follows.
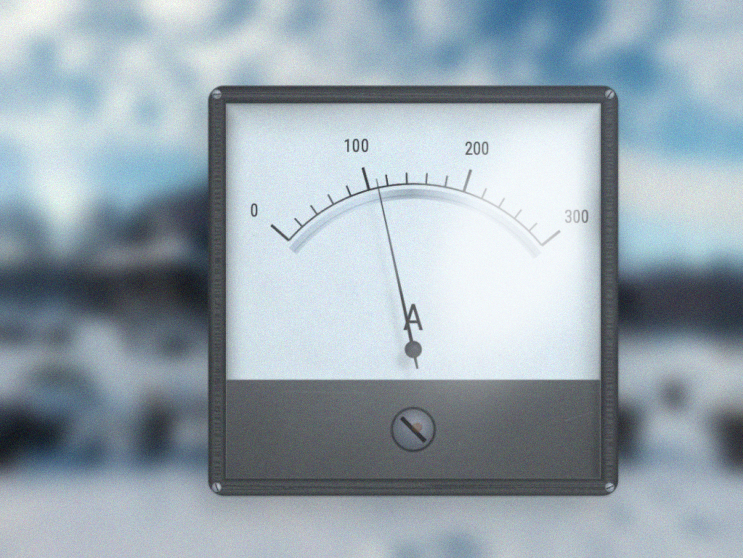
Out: 110 A
